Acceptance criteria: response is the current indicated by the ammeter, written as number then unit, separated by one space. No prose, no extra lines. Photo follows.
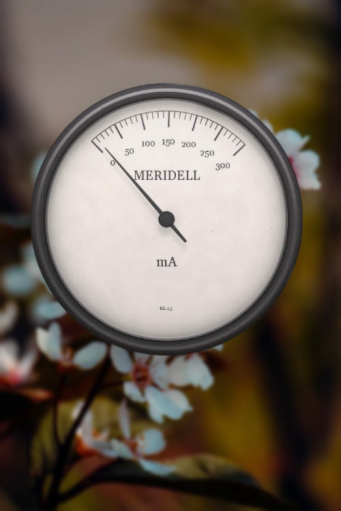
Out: 10 mA
